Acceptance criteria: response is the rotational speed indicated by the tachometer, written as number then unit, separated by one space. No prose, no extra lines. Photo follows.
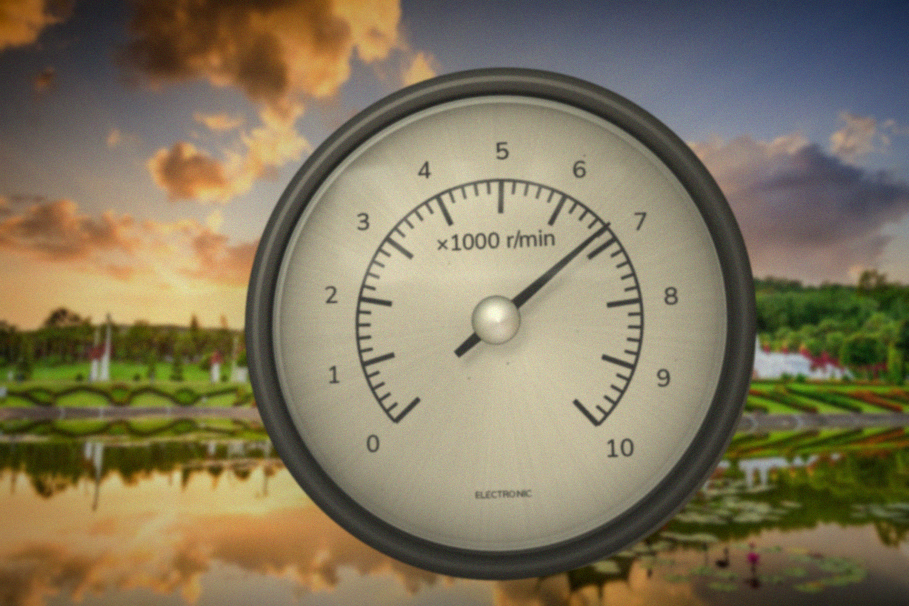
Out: 6800 rpm
